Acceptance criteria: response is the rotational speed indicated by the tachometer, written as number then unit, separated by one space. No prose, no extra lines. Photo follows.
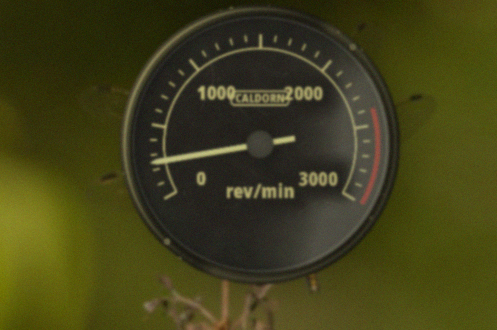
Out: 250 rpm
